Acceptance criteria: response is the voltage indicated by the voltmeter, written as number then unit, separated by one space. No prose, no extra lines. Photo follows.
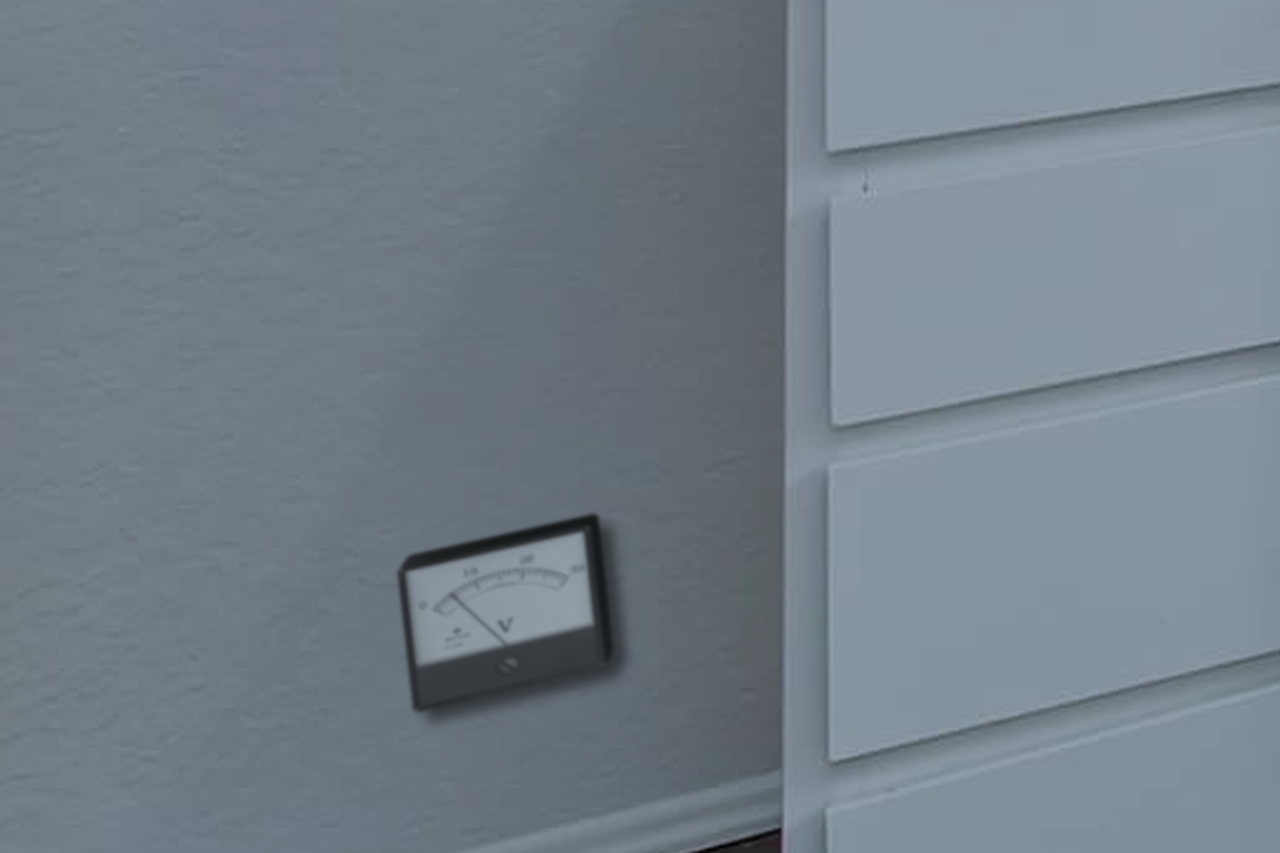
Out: 5 V
